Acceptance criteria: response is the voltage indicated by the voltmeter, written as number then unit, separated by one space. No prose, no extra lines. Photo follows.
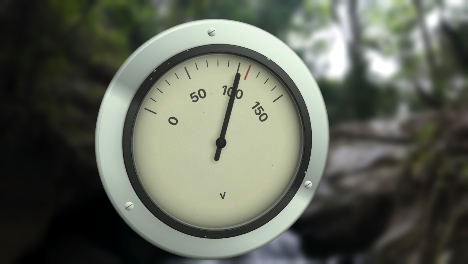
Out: 100 V
